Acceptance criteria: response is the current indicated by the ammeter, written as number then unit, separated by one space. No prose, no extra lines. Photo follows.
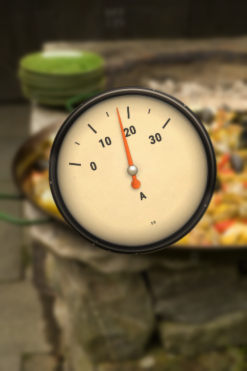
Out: 17.5 A
